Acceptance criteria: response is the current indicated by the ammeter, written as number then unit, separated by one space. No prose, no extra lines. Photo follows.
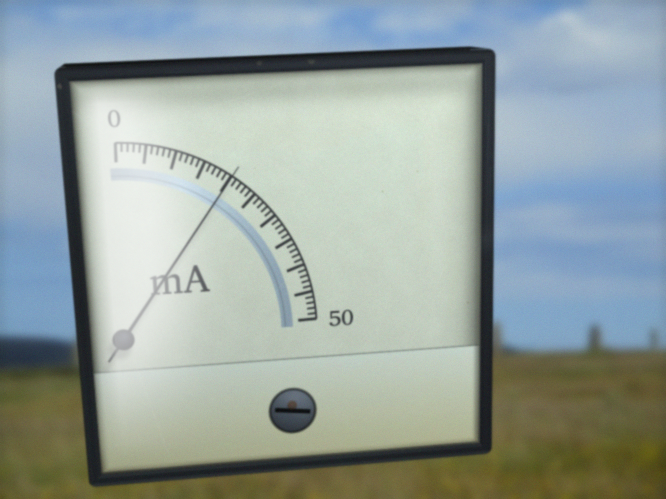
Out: 20 mA
